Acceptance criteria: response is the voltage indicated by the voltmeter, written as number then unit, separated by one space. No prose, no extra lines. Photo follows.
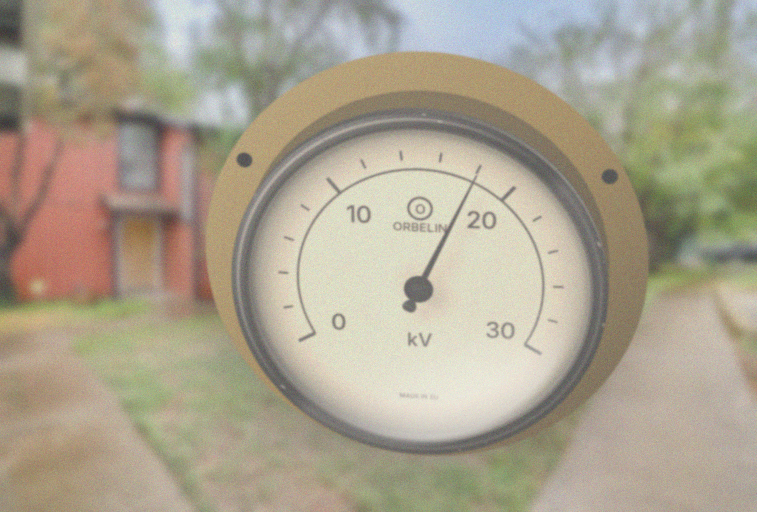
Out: 18 kV
